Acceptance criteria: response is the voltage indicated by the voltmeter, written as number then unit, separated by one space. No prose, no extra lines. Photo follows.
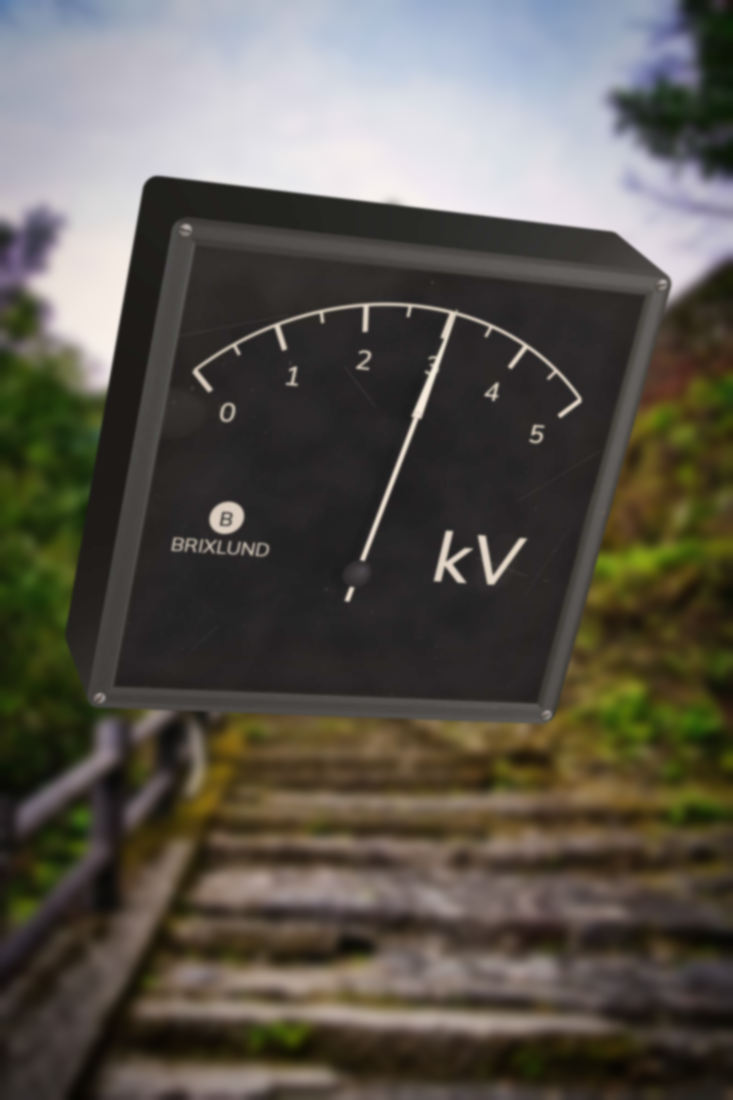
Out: 3 kV
